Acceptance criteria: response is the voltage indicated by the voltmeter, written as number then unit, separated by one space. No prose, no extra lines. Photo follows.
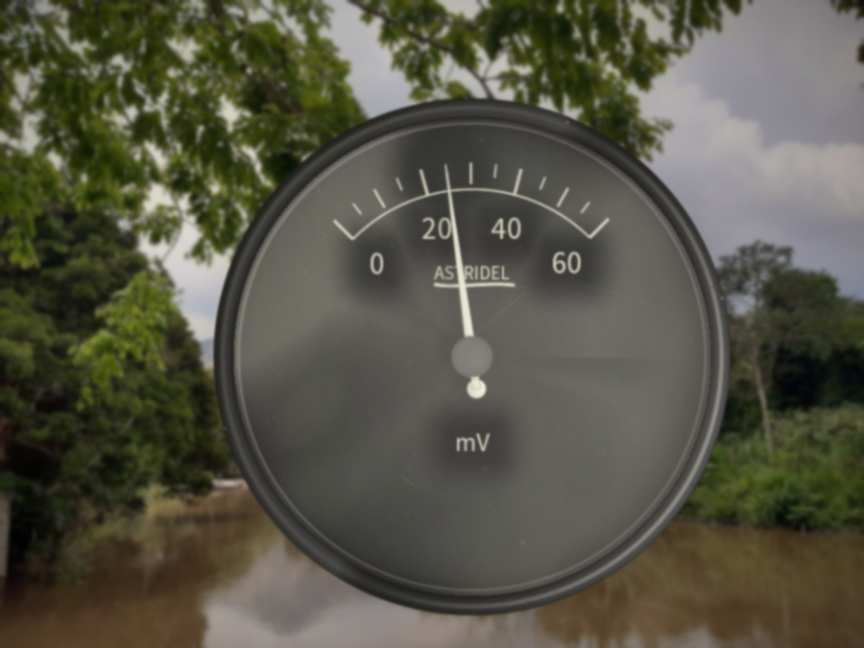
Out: 25 mV
